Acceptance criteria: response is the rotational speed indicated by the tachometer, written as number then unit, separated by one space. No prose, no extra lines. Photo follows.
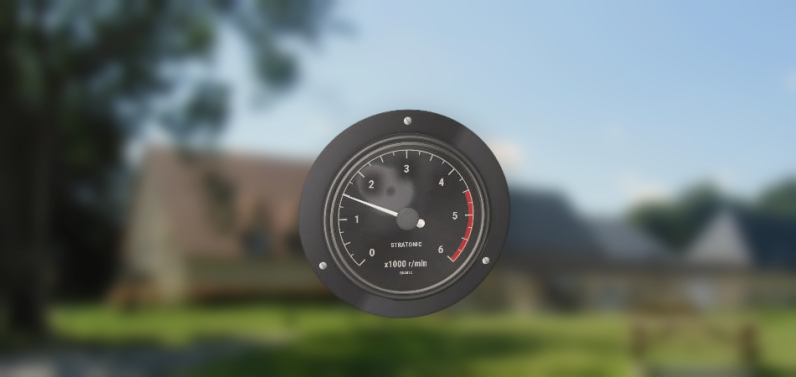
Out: 1500 rpm
